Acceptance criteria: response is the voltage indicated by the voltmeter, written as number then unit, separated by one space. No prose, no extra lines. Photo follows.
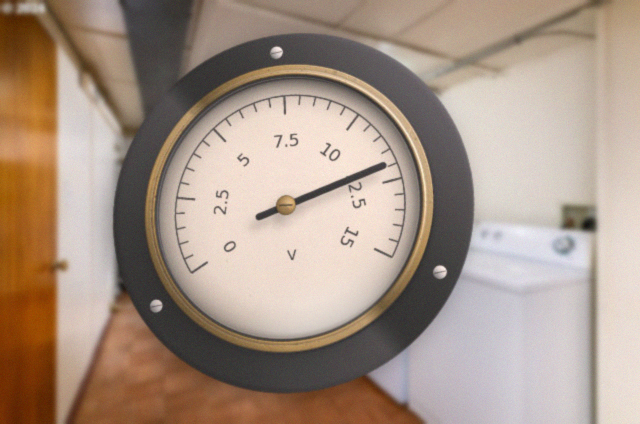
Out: 12 V
